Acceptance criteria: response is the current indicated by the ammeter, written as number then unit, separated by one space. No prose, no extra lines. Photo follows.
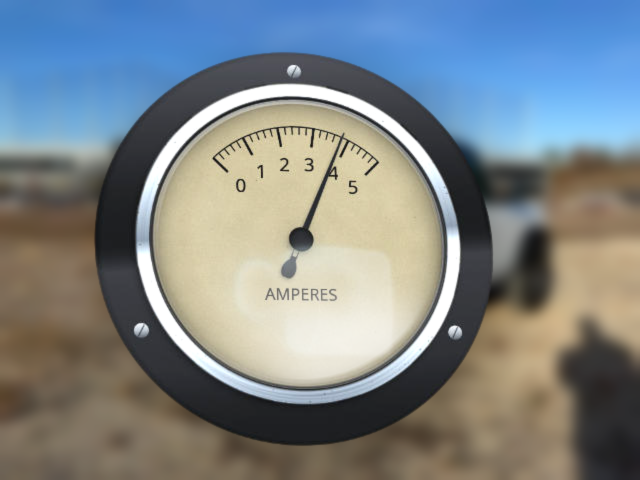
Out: 3.8 A
